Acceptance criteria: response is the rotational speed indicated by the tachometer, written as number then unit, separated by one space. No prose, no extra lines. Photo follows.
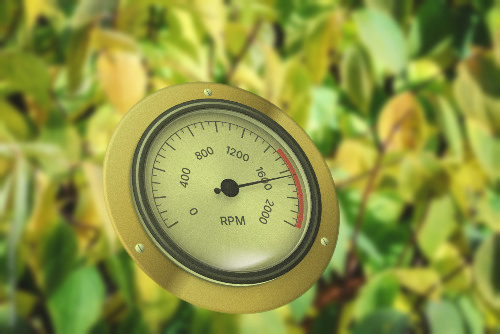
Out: 1650 rpm
